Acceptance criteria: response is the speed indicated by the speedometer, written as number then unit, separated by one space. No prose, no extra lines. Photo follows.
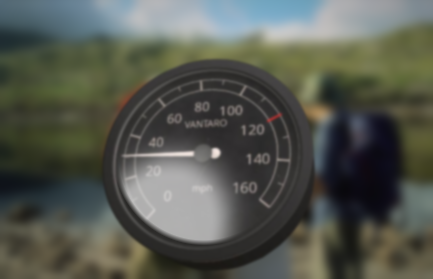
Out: 30 mph
